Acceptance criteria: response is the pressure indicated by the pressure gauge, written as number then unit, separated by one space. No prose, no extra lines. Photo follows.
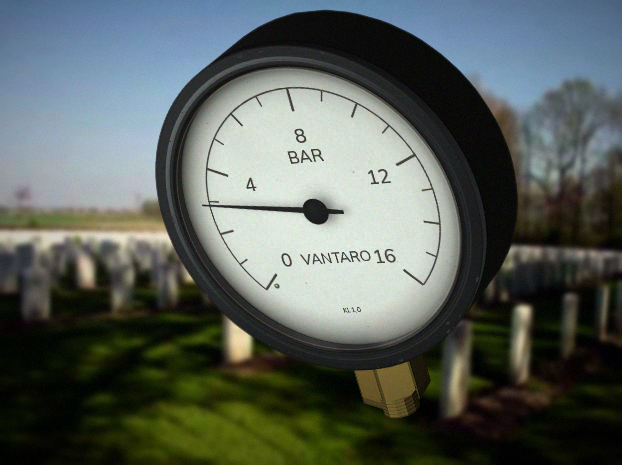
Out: 3 bar
